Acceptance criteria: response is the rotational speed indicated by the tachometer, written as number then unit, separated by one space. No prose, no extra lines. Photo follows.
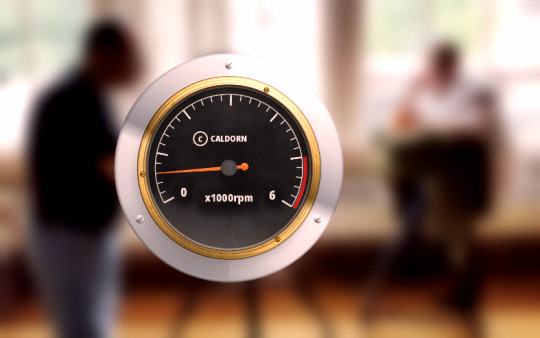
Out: 600 rpm
